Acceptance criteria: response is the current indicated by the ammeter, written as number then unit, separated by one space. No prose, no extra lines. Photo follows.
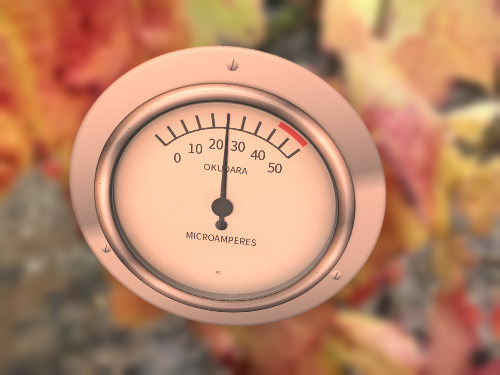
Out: 25 µA
